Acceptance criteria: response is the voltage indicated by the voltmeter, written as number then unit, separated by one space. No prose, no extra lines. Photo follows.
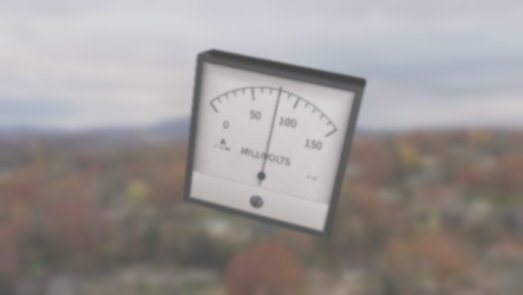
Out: 80 mV
